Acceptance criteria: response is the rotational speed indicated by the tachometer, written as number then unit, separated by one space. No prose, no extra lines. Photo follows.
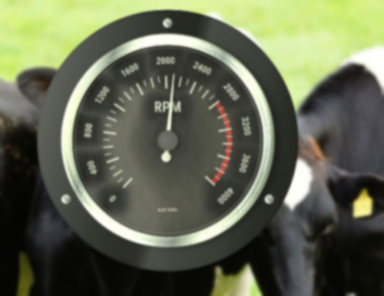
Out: 2100 rpm
